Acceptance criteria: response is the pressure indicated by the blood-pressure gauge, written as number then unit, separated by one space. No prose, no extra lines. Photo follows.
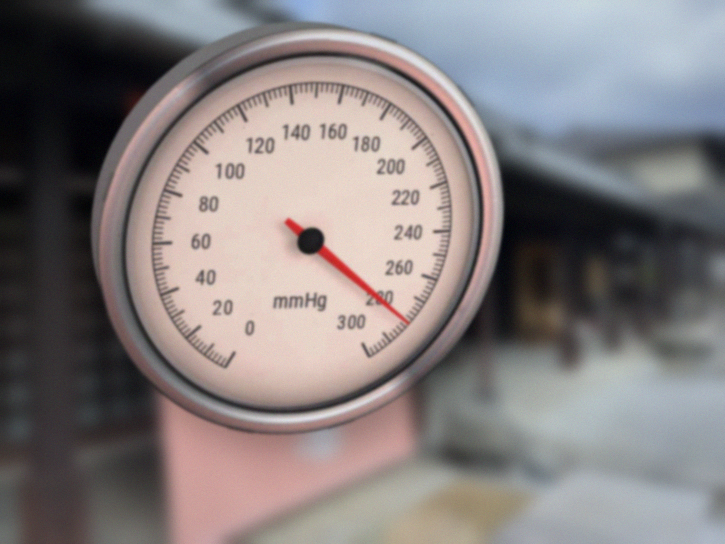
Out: 280 mmHg
